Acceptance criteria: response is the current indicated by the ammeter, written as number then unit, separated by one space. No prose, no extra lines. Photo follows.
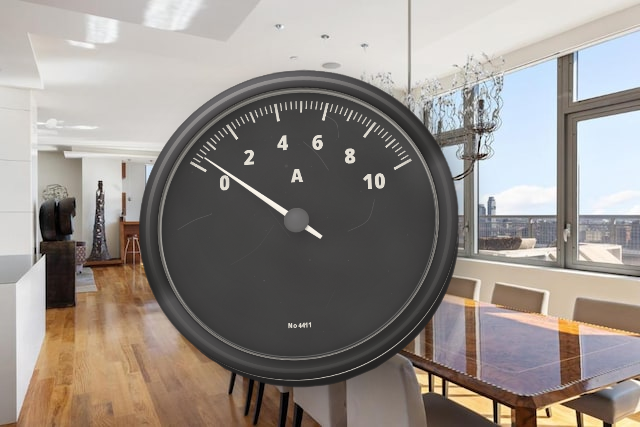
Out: 0.4 A
